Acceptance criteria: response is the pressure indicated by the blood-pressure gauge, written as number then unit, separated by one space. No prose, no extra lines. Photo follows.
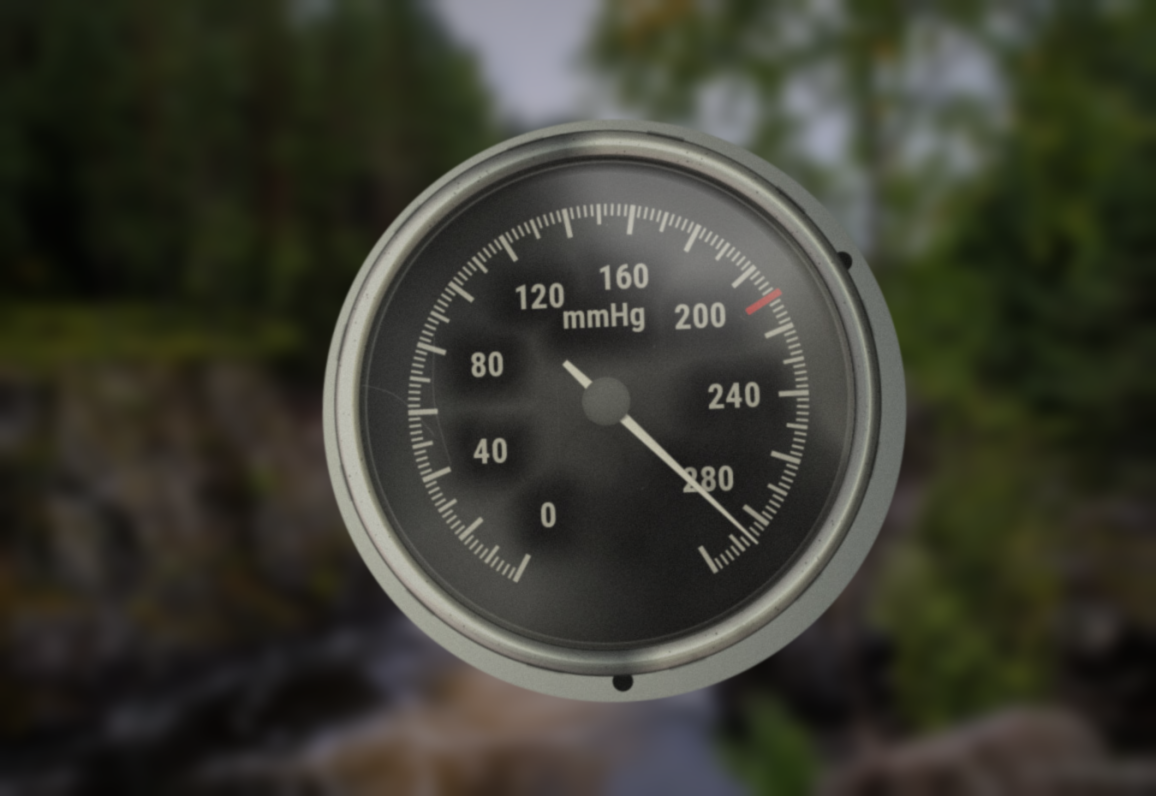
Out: 286 mmHg
